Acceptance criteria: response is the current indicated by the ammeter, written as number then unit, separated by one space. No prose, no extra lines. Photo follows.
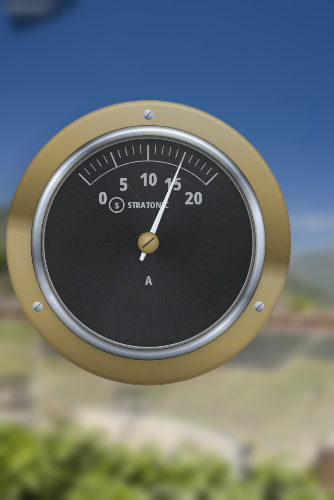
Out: 15 A
